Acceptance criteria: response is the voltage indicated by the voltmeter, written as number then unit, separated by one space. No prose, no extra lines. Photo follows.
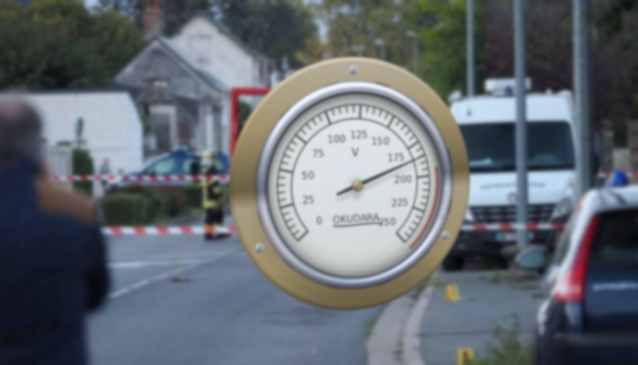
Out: 185 V
